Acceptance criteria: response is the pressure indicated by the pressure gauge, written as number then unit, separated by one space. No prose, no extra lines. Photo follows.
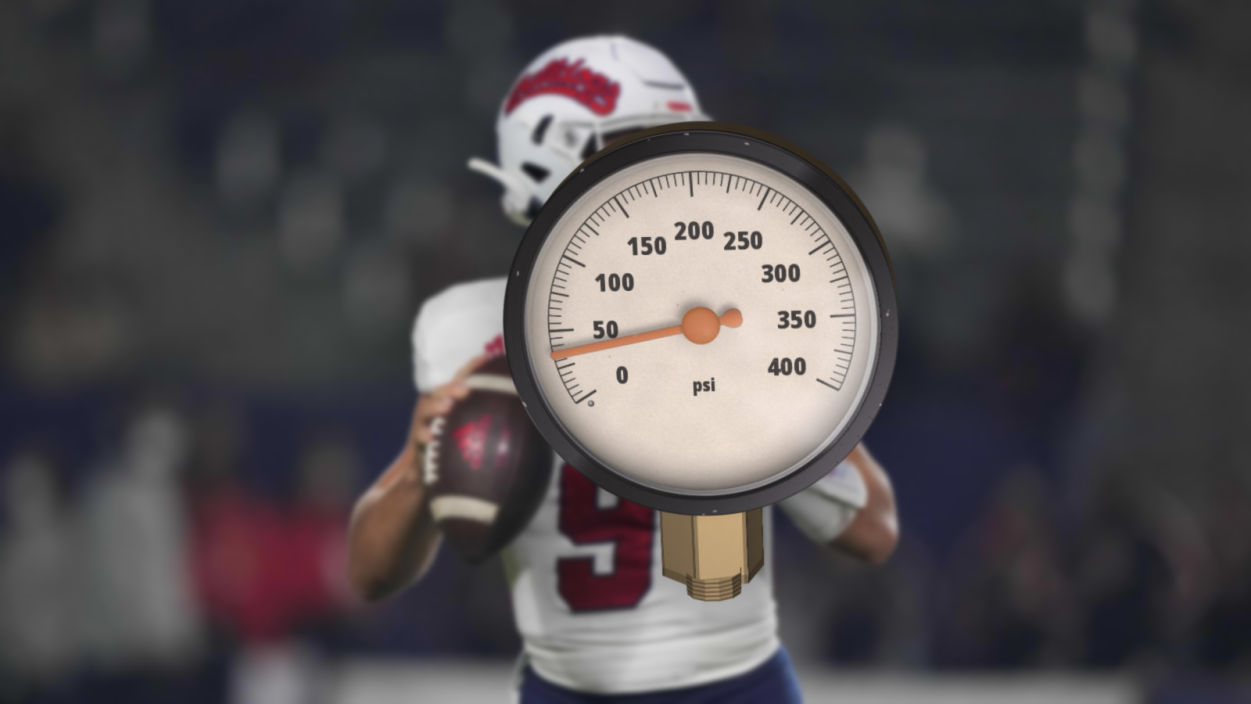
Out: 35 psi
